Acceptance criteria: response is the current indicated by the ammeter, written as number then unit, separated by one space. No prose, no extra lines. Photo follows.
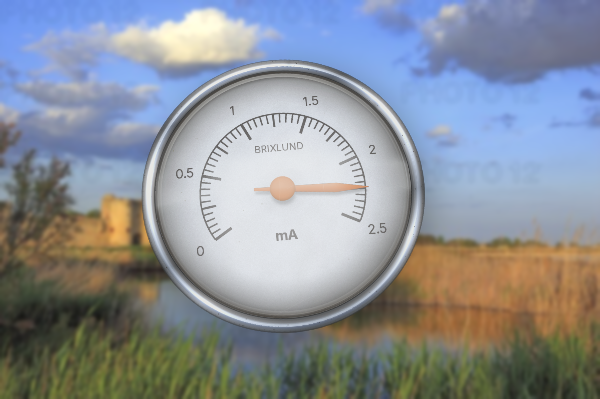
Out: 2.25 mA
